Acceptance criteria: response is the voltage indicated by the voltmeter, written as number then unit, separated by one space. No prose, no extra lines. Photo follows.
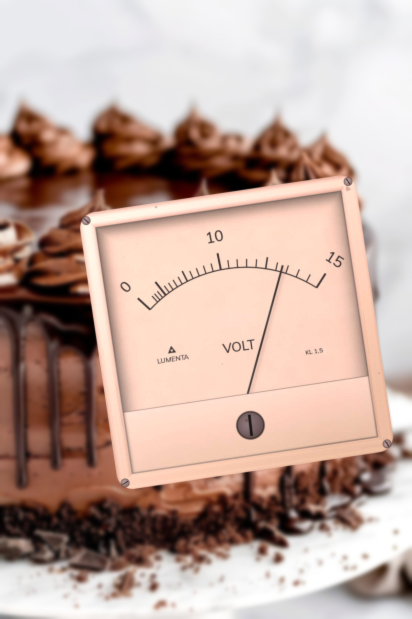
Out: 13.25 V
